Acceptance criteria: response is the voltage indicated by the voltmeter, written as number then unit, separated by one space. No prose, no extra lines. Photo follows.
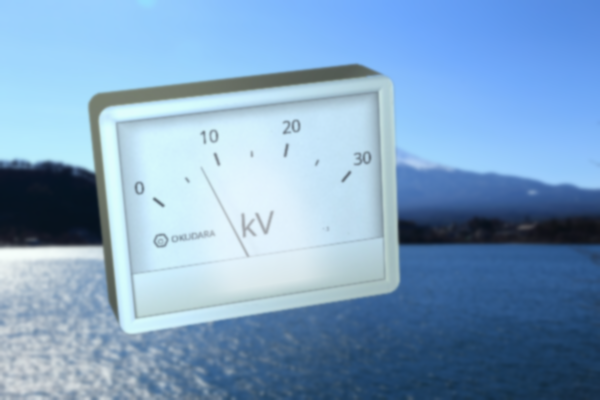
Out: 7.5 kV
